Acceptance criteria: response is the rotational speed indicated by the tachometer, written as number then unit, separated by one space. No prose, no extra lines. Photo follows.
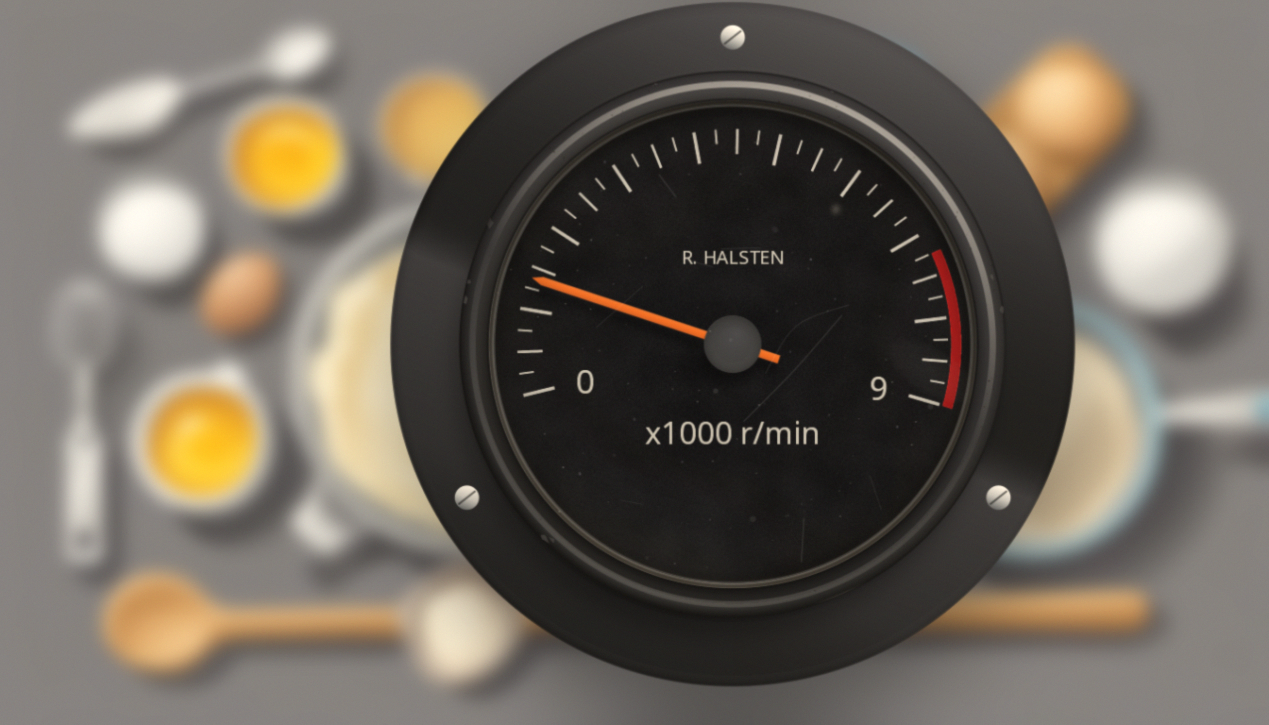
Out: 1375 rpm
